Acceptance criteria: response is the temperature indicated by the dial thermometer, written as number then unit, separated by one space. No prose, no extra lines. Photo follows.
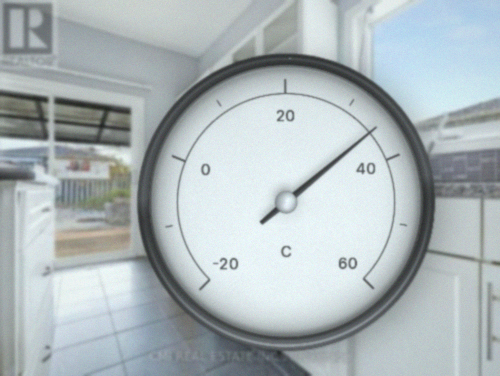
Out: 35 °C
